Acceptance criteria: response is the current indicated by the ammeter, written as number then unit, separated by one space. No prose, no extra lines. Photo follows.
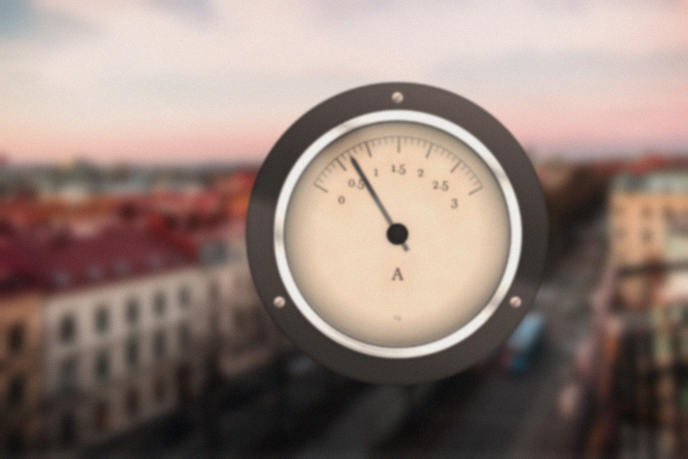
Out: 0.7 A
